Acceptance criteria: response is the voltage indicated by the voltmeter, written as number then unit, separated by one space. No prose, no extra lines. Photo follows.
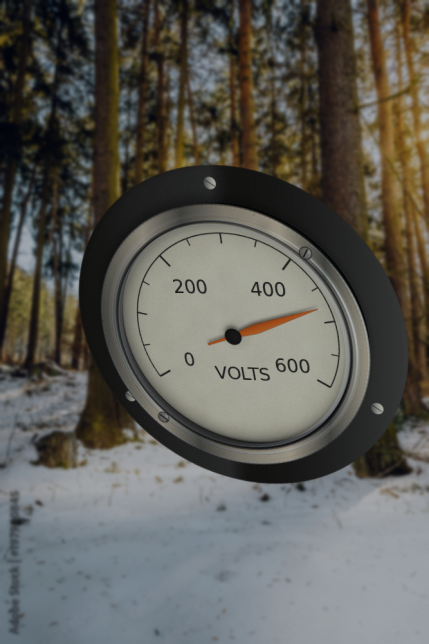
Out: 475 V
